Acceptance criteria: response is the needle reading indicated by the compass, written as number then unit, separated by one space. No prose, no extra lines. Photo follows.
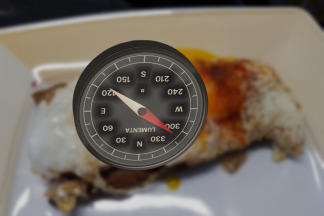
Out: 307.5 °
